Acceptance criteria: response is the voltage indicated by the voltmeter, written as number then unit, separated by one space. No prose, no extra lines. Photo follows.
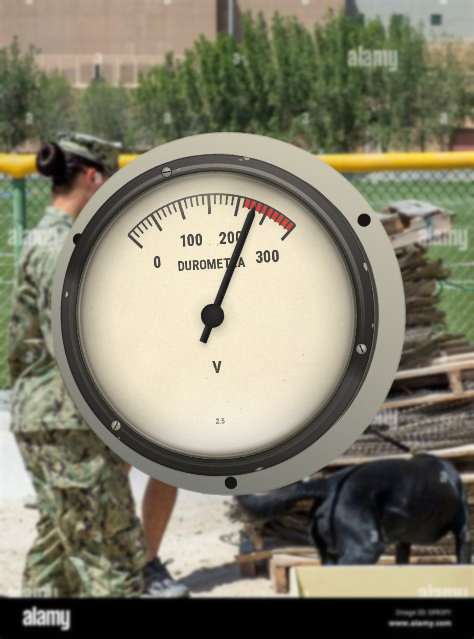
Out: 230 V
